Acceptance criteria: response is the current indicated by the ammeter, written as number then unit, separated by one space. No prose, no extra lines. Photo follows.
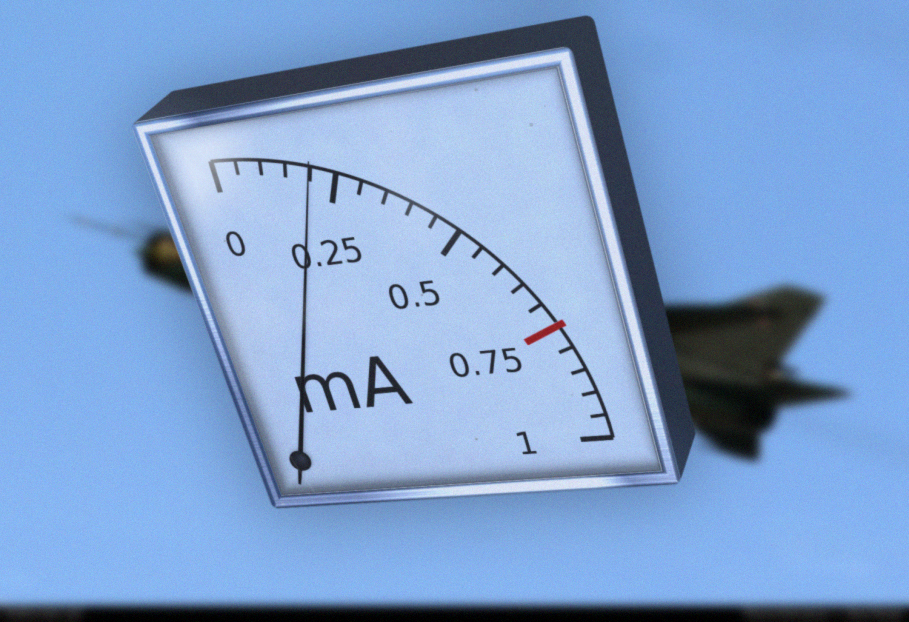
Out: 0.2 mA
